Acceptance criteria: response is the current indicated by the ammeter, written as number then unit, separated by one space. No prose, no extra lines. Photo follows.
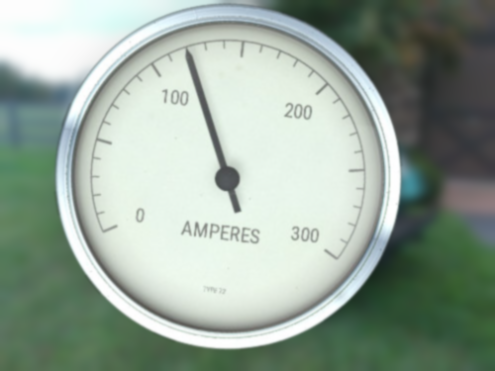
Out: 120 A
